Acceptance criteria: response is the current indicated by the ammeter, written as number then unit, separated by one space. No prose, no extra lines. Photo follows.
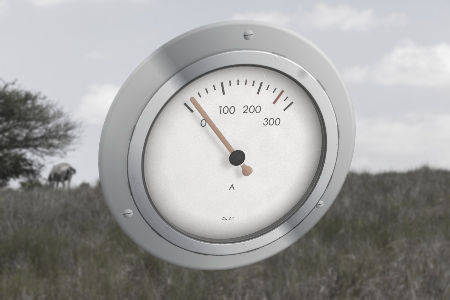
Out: 20 A
